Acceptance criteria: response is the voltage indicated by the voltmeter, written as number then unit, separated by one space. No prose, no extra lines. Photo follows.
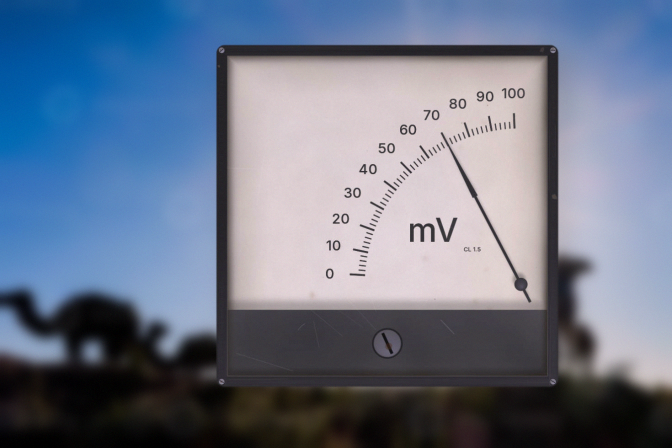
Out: 70 mV
